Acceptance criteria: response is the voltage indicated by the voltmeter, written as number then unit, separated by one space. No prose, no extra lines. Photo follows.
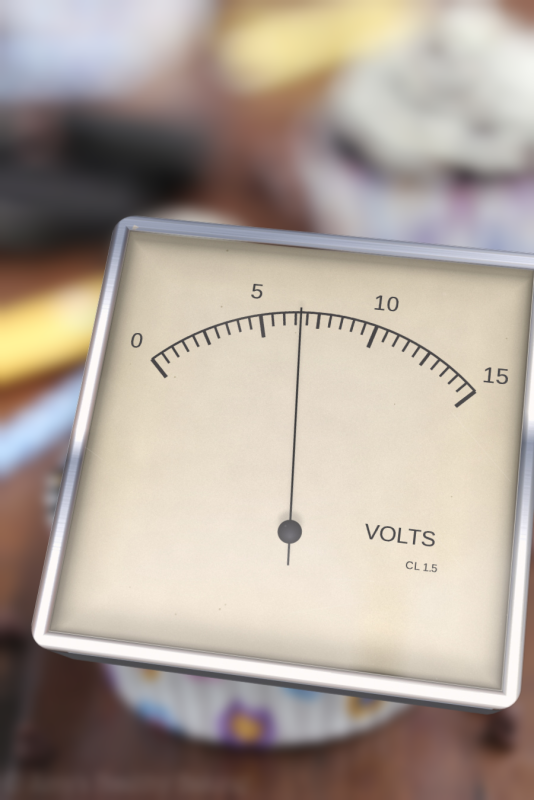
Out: 6.75 V
